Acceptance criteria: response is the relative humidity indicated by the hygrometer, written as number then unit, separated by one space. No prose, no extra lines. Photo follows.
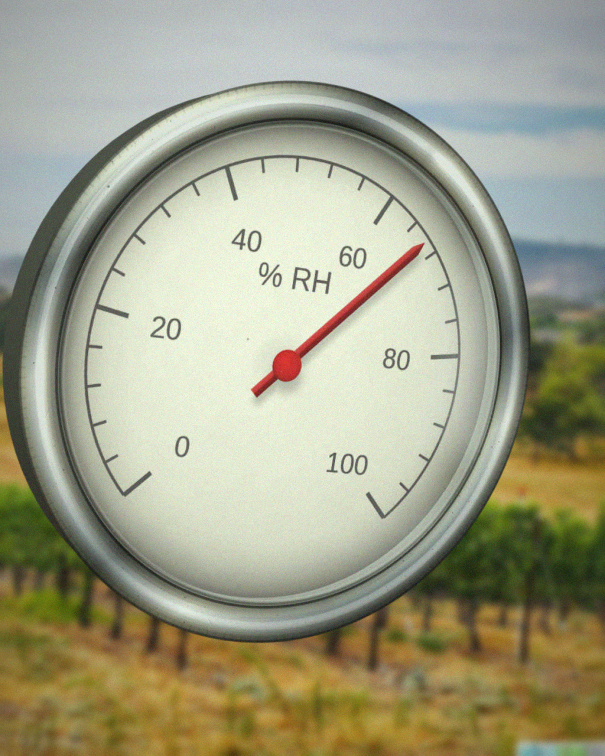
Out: 66 %
